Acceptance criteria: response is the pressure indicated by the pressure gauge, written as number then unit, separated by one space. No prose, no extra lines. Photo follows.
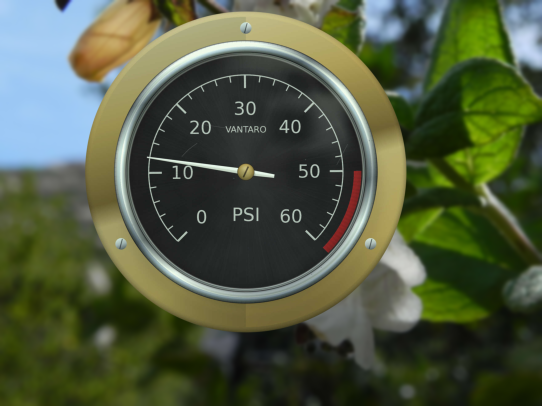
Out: 12 psi
